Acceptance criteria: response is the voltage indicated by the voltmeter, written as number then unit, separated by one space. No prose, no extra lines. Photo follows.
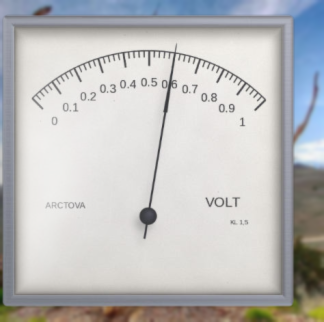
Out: 0.6 V
